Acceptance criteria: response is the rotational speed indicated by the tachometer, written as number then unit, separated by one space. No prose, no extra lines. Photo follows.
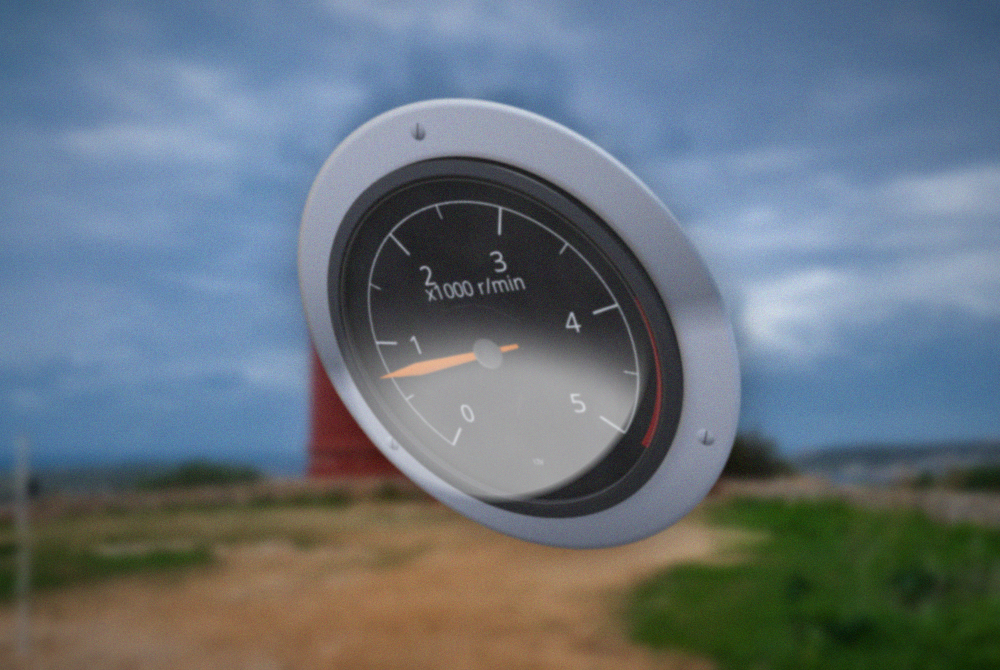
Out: 750 rpm
